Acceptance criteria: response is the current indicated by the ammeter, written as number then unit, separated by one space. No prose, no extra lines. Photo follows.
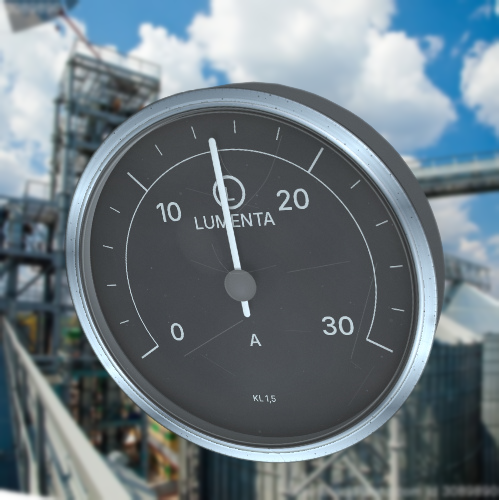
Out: 15 A
